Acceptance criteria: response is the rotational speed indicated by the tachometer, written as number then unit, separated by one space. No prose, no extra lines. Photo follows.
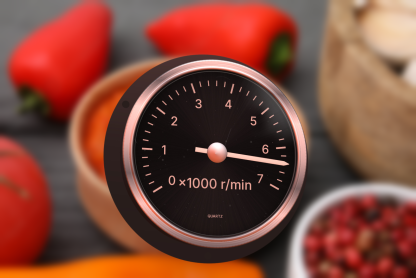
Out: 6400 rpm
